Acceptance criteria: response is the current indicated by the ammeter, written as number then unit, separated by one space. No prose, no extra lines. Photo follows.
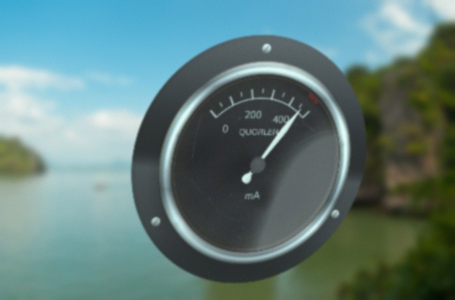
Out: 450 mA
